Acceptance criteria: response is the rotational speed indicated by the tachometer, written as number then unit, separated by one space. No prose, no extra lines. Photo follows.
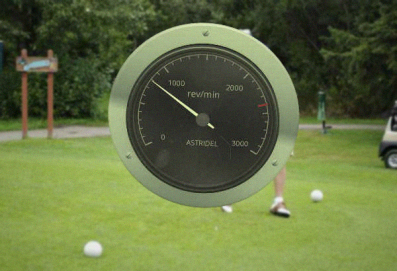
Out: 800 rpm
